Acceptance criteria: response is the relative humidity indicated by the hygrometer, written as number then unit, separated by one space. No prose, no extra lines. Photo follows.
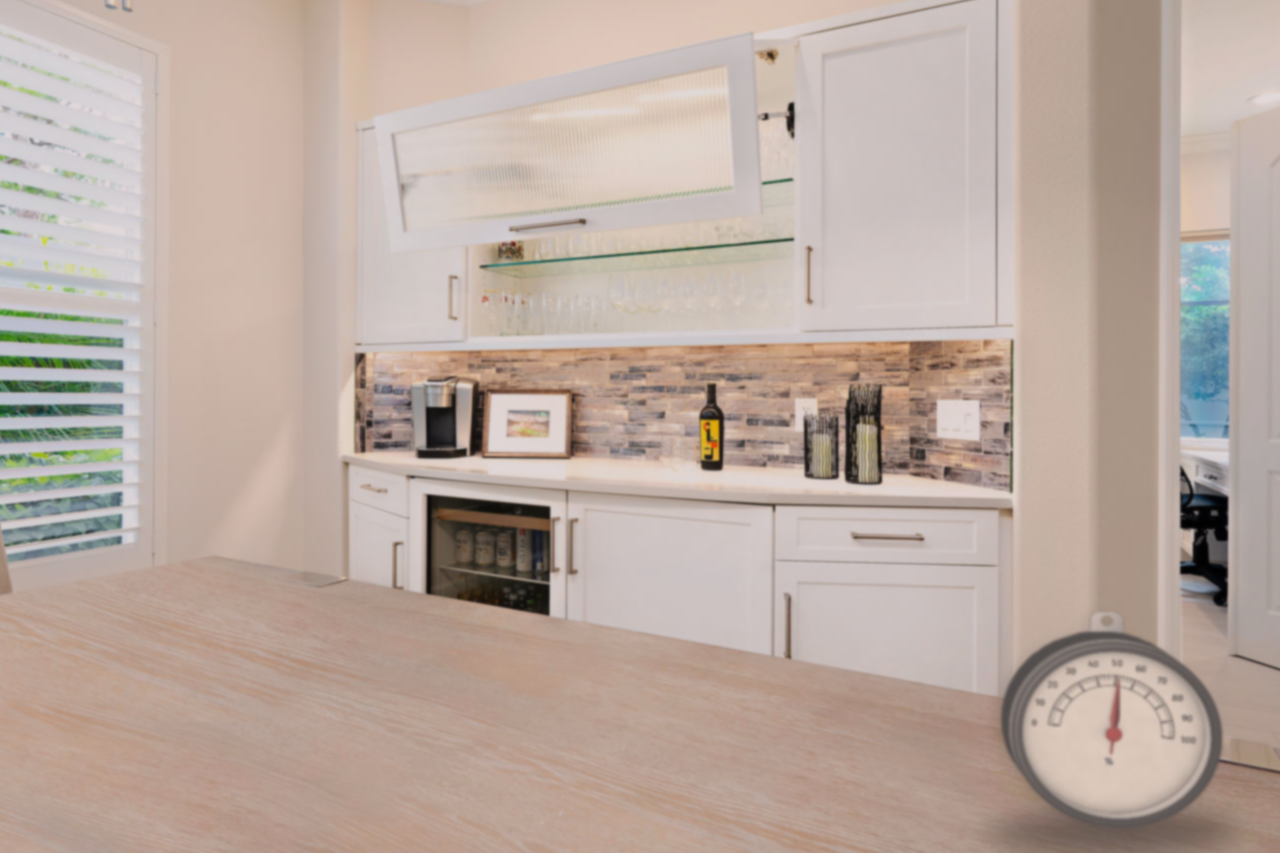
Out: 50 %
